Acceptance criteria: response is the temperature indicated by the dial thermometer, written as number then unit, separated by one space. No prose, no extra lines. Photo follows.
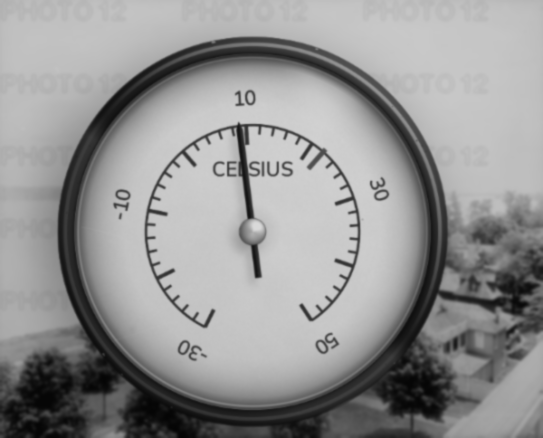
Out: 9 °C
